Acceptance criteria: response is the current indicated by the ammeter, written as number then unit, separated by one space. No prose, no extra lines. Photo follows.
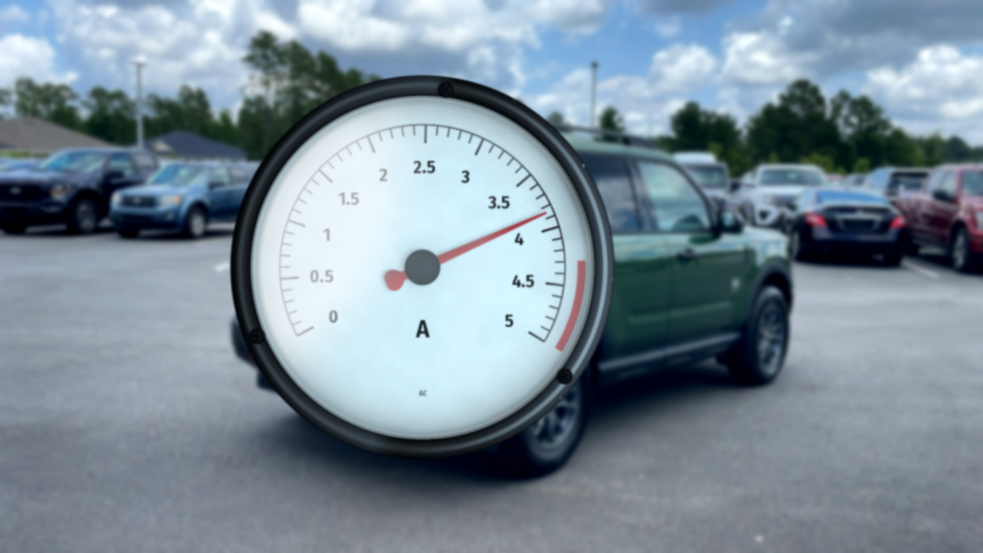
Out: 3.85 A
